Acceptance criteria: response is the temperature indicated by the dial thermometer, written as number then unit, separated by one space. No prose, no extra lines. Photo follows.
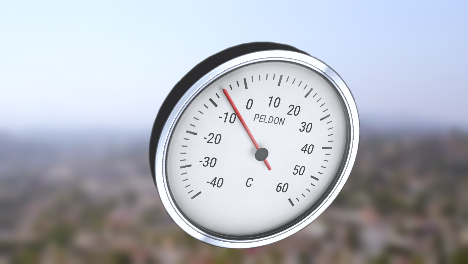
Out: -6 °C
